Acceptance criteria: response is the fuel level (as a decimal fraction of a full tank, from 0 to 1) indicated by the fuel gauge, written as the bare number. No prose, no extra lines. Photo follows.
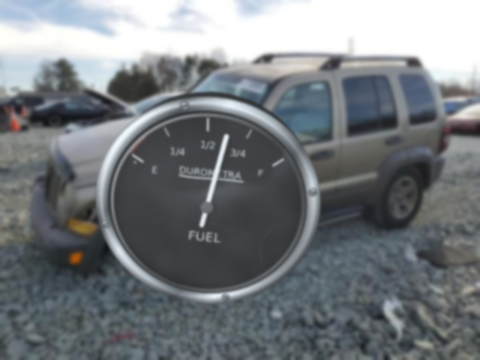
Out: 0.625
